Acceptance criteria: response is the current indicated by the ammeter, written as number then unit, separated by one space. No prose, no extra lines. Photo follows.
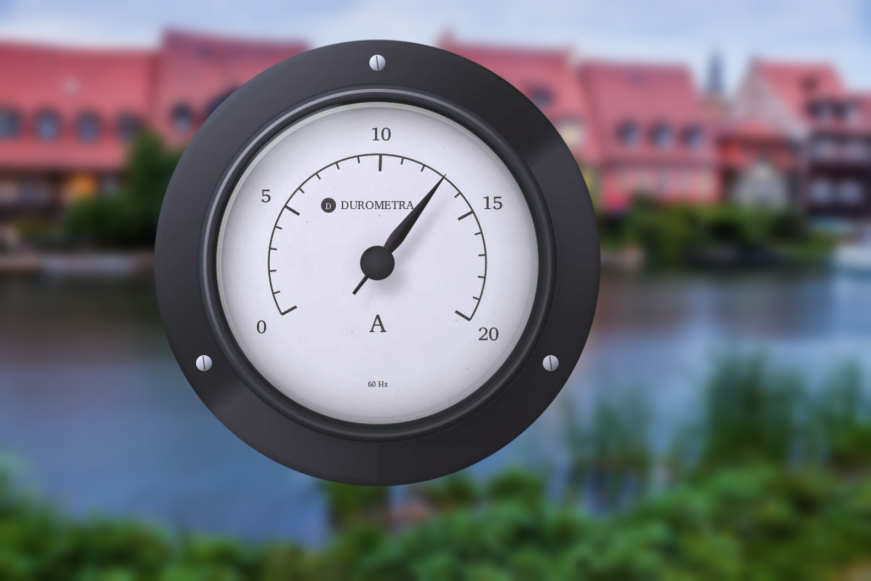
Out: 13 A
